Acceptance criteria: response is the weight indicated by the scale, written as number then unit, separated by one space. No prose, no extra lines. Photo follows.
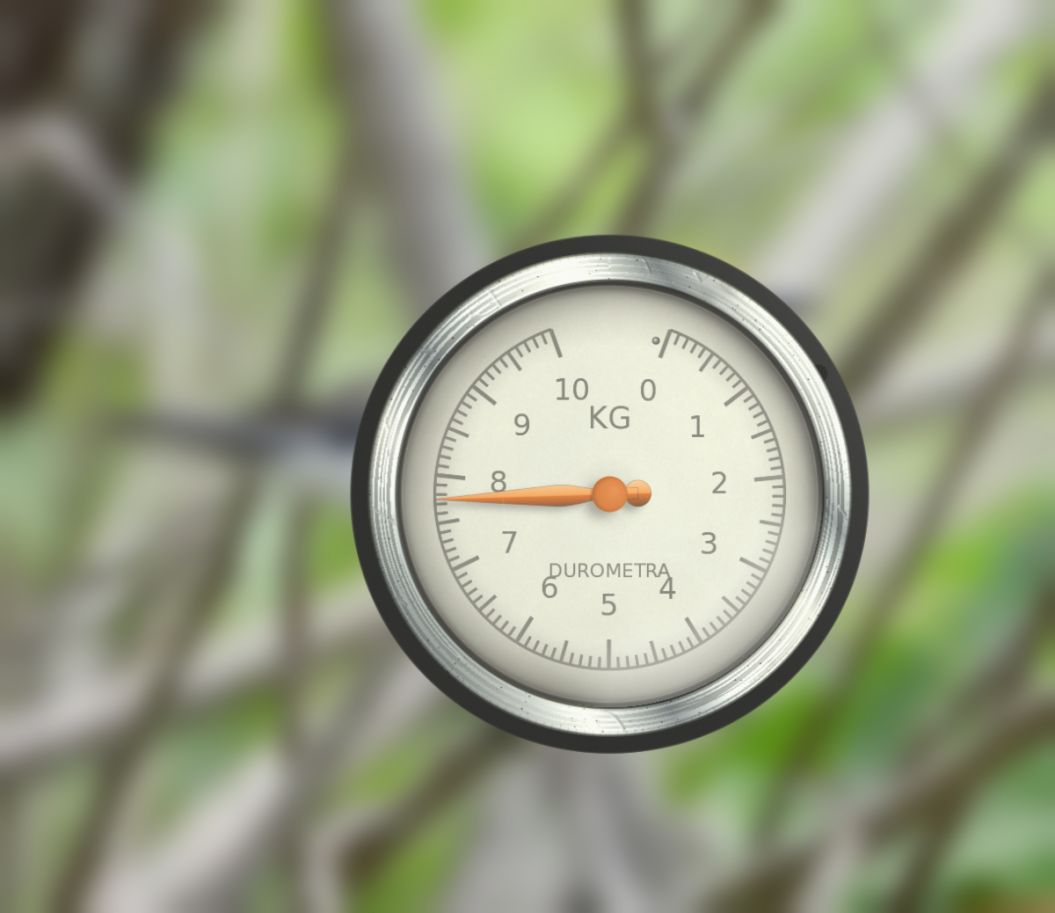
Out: 7.75 kg
